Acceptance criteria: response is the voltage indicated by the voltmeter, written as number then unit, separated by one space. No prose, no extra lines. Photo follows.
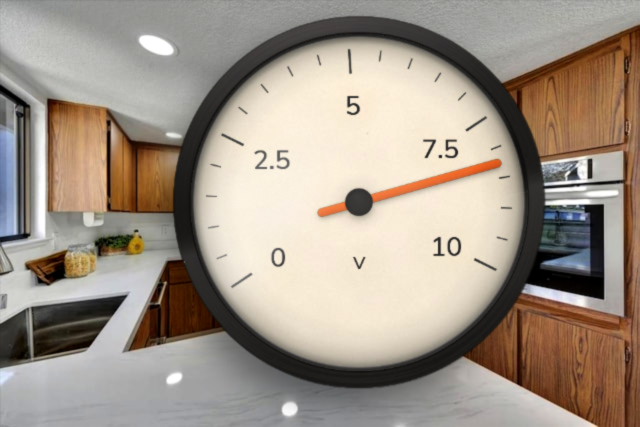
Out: 8.25 V
